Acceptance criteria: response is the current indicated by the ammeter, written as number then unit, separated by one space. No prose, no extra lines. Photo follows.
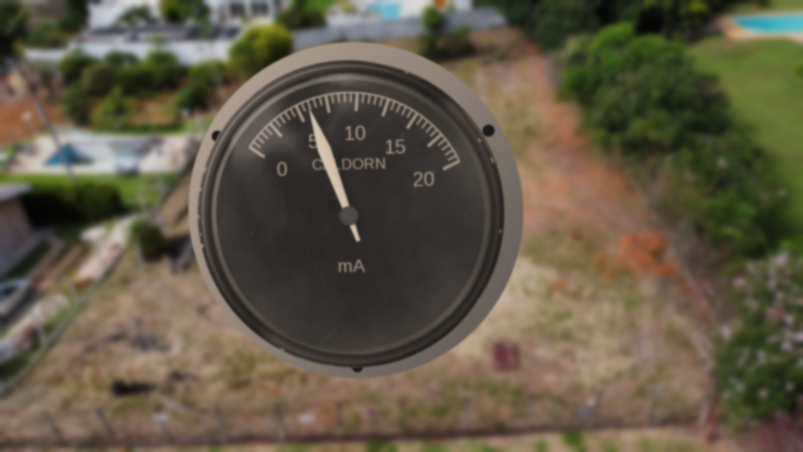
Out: 6 mA
